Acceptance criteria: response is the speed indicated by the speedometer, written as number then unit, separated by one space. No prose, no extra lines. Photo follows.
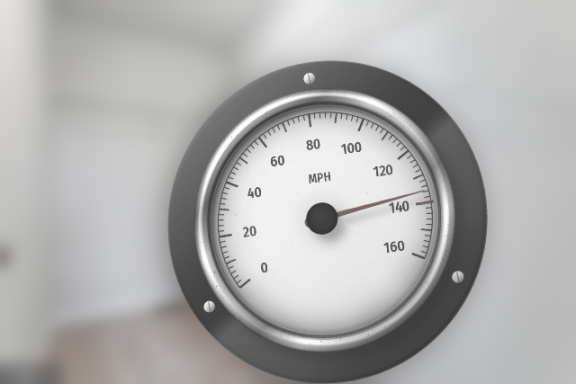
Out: 136 mph
